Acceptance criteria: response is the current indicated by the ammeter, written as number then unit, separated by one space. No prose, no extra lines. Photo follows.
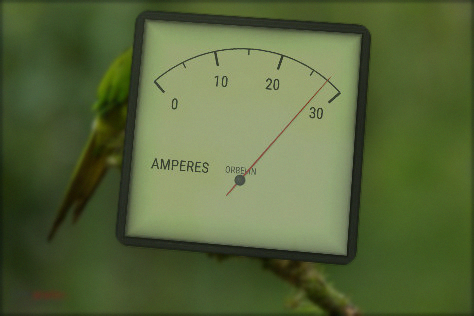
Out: 27.5 A
